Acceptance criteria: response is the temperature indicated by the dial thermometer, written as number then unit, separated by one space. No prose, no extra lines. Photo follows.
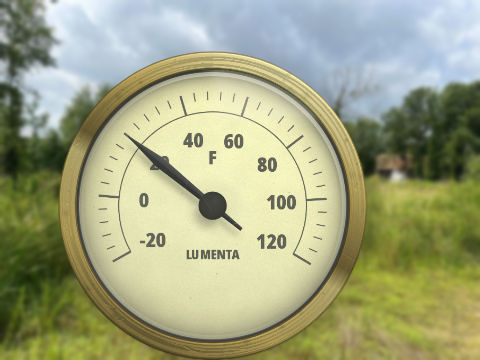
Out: 20 °F
